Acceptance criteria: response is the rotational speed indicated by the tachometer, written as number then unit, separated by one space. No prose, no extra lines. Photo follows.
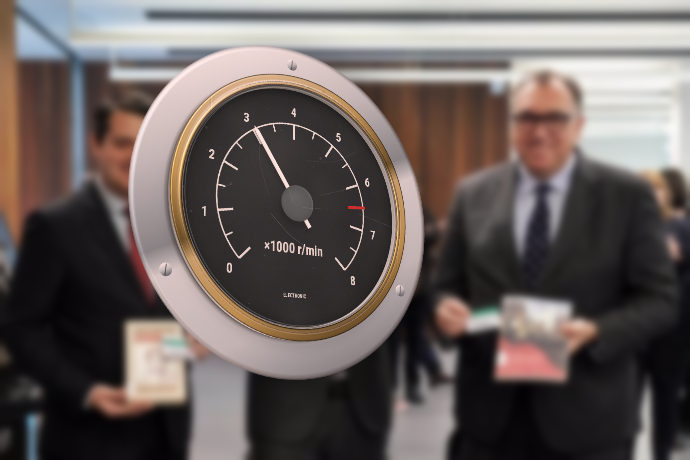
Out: 3000 rpm
